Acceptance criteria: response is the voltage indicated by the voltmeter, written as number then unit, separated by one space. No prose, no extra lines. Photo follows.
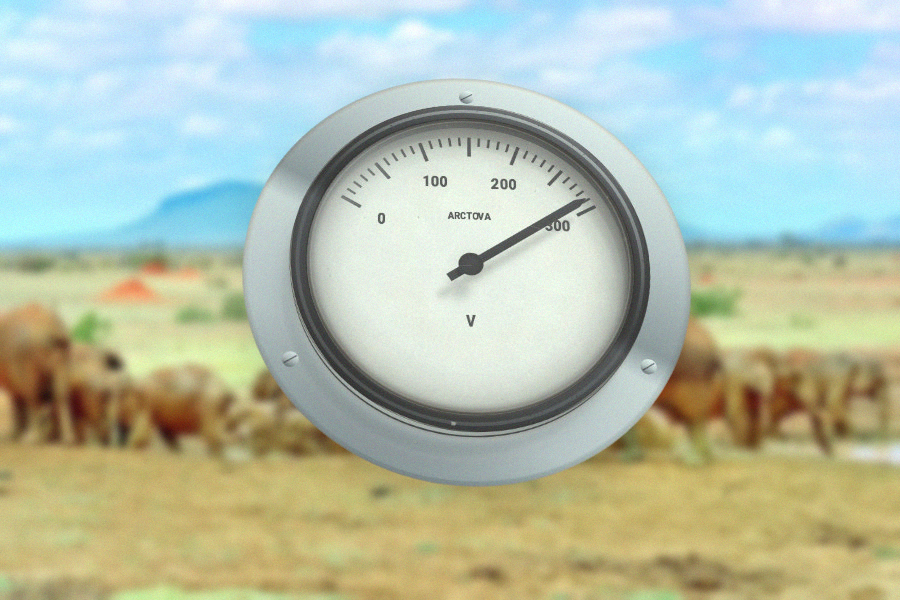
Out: 290 V
